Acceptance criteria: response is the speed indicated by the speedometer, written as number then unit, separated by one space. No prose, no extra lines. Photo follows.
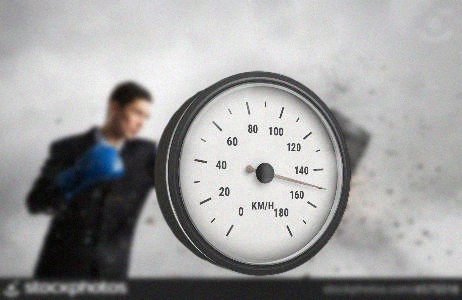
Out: 150 km/h
